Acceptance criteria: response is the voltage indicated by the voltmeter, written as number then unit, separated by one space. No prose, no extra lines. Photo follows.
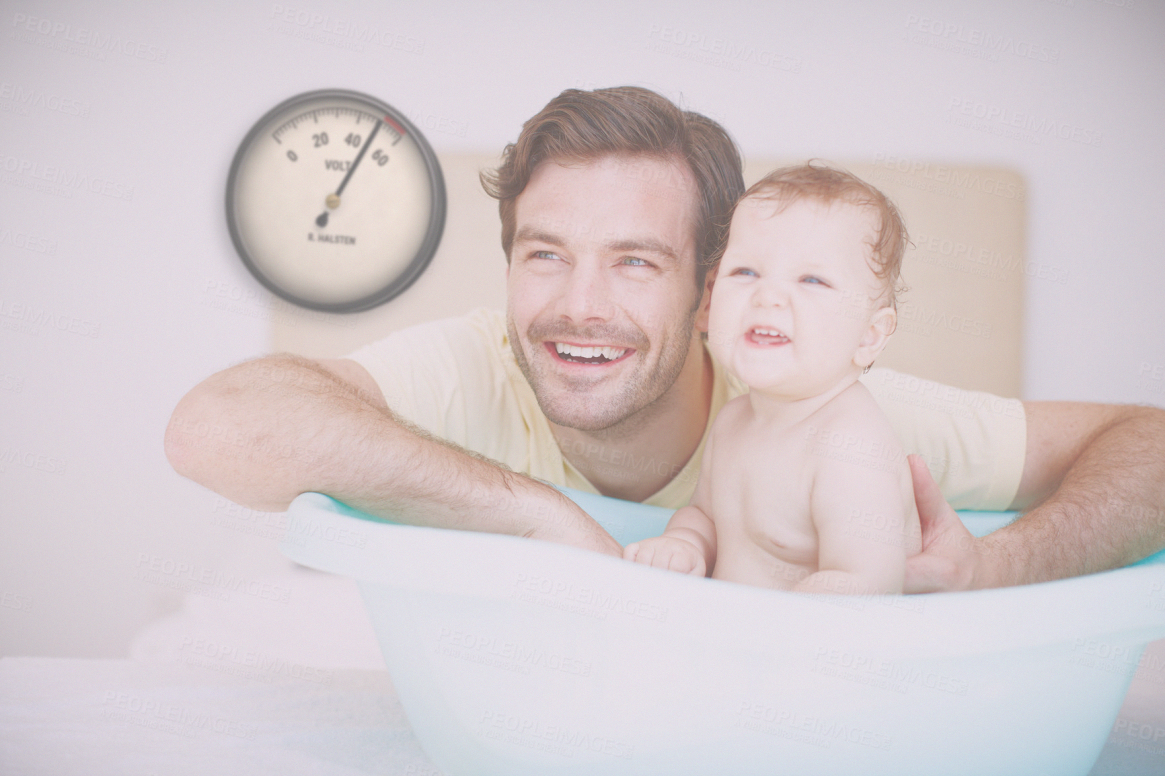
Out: 50 V
